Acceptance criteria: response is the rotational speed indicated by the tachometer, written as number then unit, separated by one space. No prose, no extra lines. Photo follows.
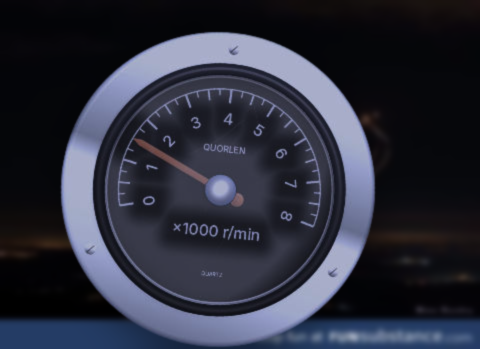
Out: 1500 rpm
